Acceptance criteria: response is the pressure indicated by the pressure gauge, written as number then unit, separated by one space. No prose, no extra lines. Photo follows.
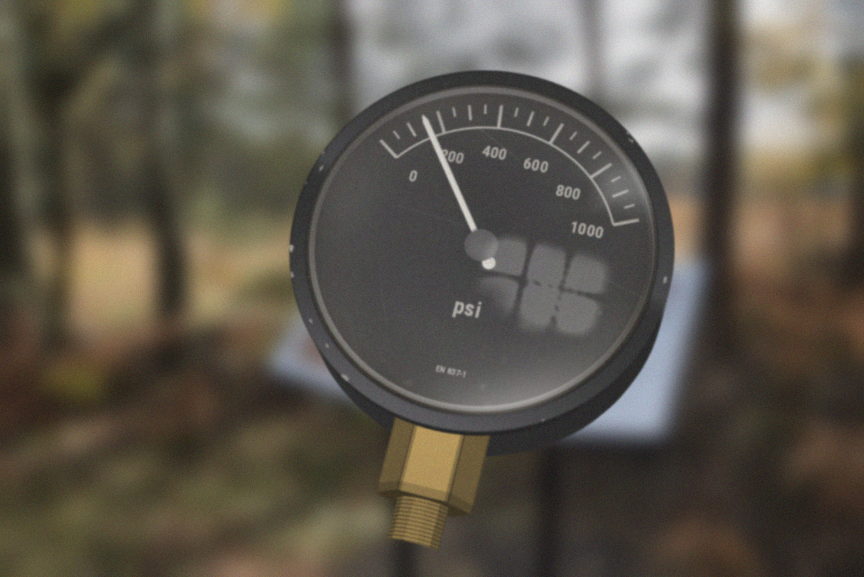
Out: 150 psi
